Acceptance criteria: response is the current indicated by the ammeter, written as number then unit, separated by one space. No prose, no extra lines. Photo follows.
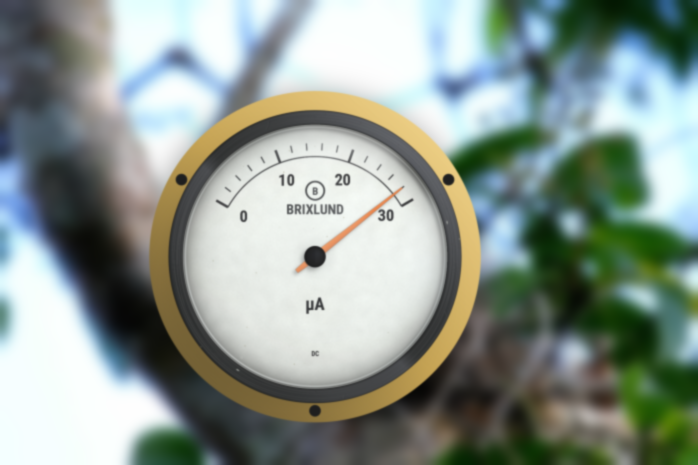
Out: 28 µA
